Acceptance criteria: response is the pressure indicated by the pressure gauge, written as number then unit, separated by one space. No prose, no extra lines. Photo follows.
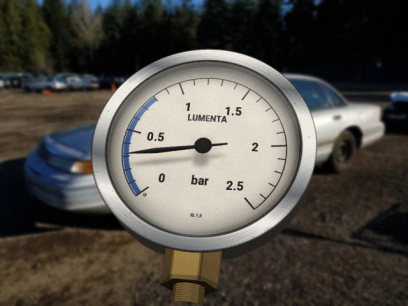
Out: 0.3 bar
